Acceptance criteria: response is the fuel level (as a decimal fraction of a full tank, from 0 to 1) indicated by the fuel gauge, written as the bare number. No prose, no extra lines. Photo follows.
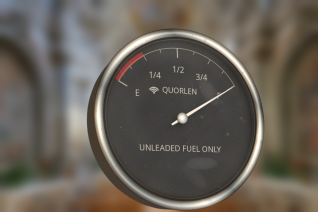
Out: 1
